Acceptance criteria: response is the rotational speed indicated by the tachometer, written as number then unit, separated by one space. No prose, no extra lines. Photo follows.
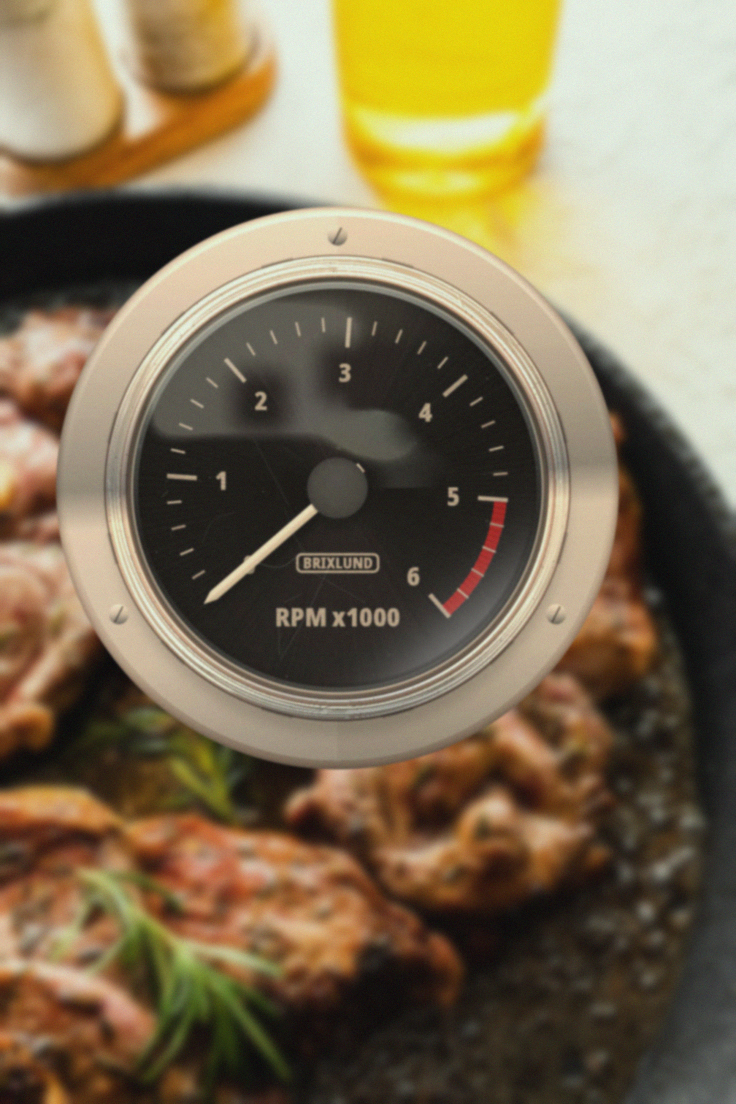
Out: 0 rpm
